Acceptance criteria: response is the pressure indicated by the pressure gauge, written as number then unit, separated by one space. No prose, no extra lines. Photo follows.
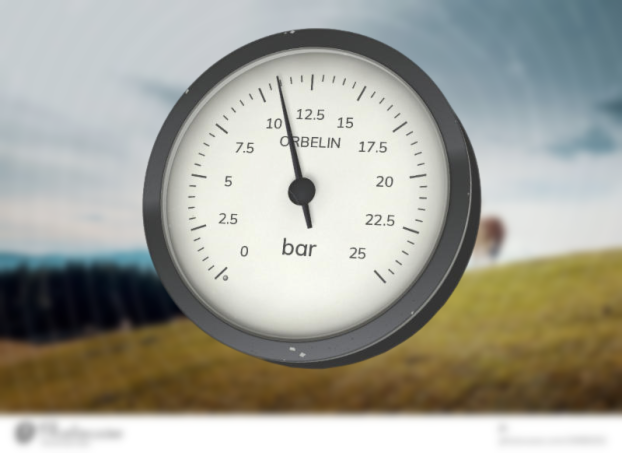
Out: 11 bar
